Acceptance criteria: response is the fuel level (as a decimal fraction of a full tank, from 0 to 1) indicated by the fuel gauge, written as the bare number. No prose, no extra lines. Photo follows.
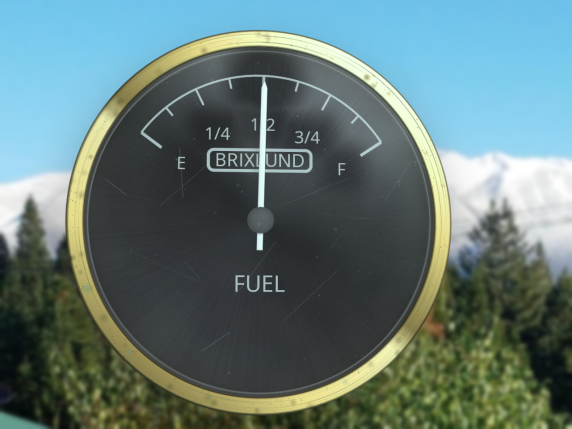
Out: 0.5
